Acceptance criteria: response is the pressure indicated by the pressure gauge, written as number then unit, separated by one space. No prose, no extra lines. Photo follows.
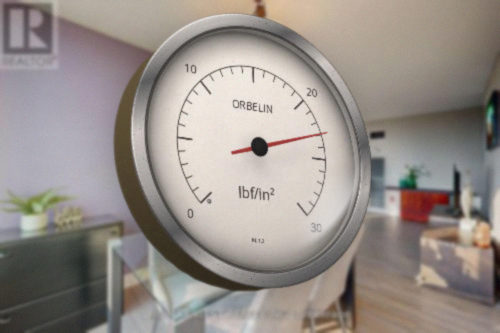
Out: 23 psi
